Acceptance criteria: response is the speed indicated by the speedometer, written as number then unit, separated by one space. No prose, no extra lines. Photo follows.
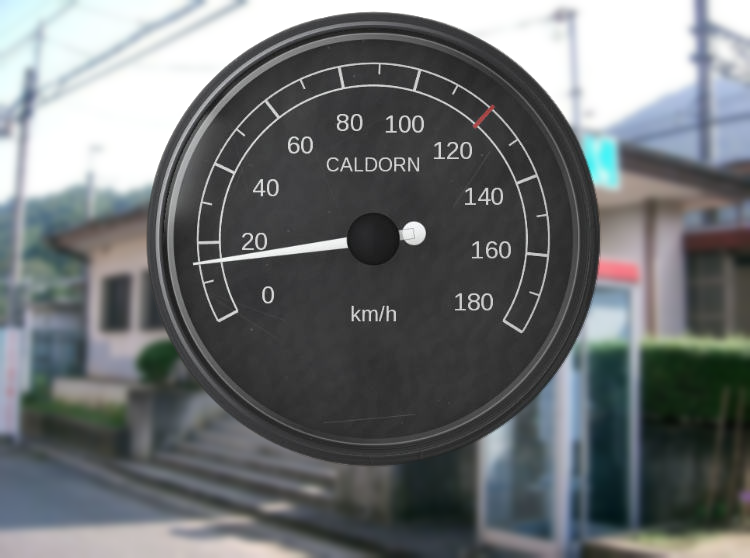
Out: 15 km/h
